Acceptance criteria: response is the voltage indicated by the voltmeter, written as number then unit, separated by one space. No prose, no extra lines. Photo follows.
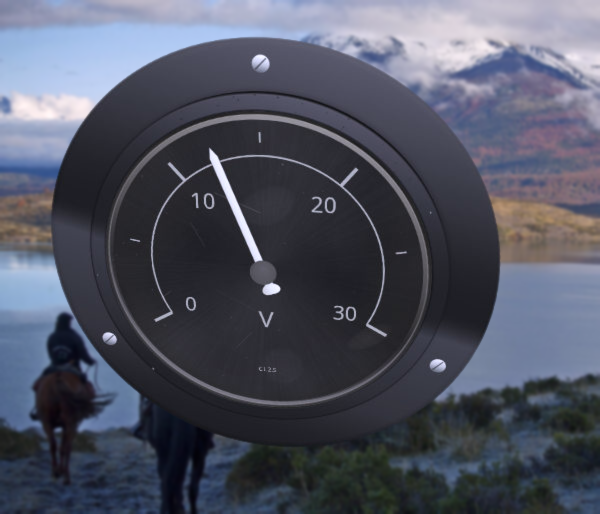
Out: 12.5 V
